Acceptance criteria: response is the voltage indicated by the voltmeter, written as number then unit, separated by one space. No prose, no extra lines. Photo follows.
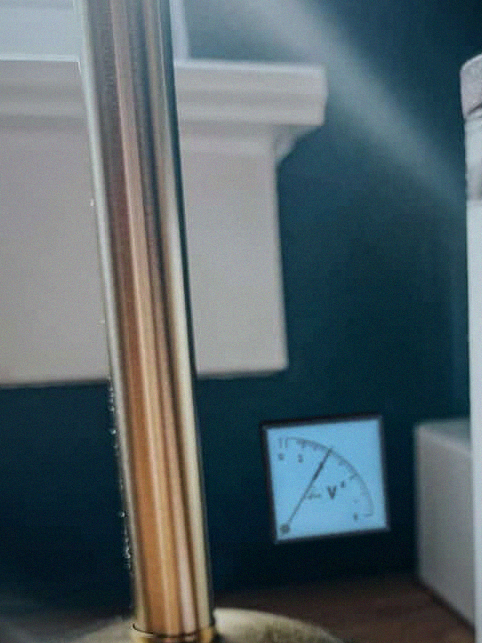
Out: 3 V
